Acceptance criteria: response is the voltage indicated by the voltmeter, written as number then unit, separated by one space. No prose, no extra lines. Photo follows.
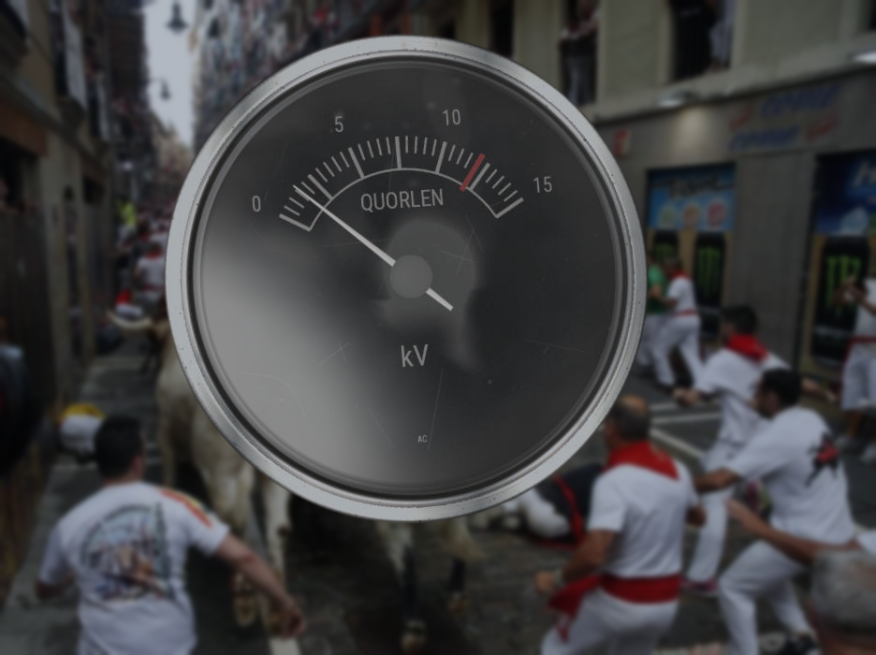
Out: 1.5 kV
